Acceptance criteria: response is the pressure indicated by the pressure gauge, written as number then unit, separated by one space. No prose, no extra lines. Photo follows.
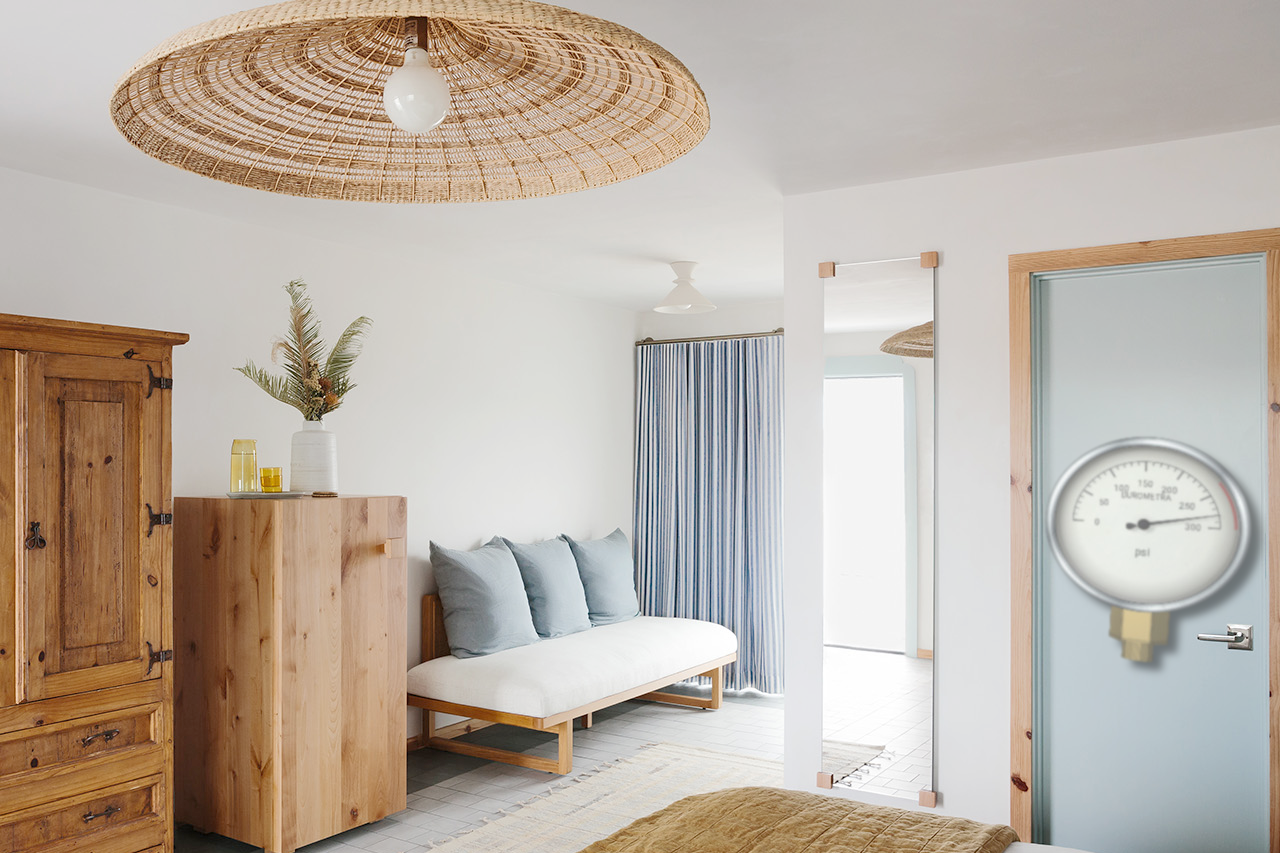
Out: 280 psi
